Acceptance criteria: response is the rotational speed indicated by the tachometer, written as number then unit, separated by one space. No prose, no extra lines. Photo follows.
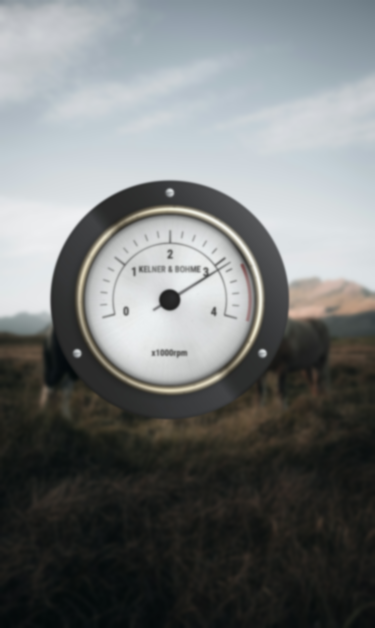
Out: 3100 rpm
